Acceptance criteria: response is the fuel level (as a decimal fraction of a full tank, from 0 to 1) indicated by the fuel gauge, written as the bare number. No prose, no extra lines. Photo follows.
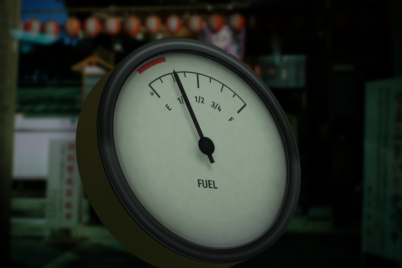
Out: 0.25
